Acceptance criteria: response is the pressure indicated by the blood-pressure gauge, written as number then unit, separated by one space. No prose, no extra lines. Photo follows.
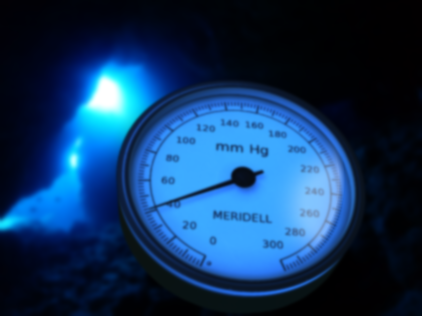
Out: 40 mmHg
